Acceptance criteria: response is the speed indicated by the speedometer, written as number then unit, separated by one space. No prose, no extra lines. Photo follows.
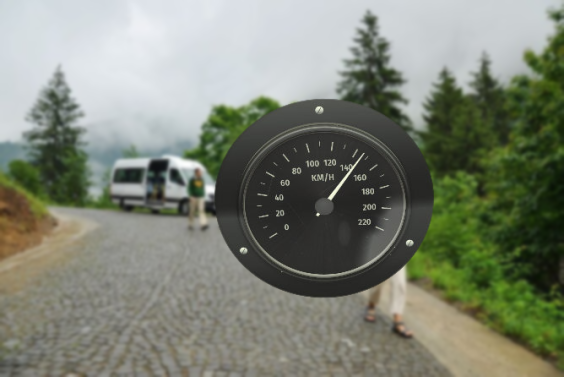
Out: 145 km/h
